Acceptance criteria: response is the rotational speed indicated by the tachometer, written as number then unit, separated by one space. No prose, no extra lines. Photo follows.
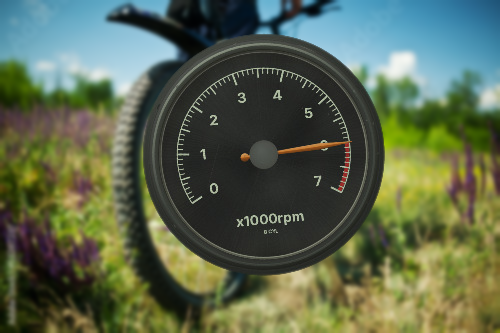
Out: 6000 rpm
